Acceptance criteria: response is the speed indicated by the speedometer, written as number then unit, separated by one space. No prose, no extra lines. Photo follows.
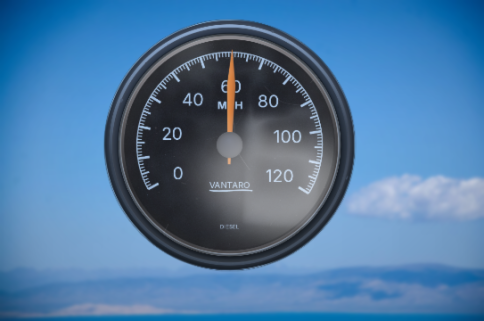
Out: 60 mph
